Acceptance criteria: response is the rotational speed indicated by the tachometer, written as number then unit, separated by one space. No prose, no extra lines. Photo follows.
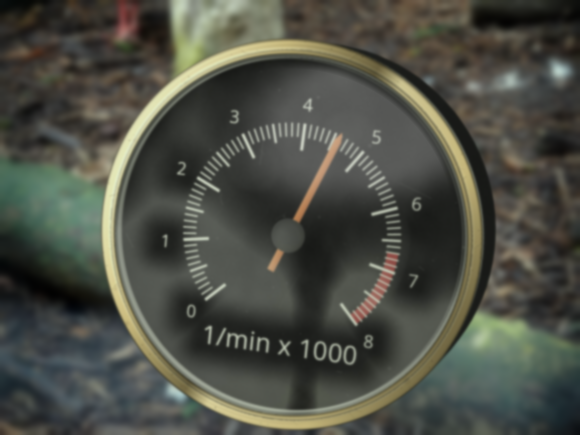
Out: 4600 rpm
